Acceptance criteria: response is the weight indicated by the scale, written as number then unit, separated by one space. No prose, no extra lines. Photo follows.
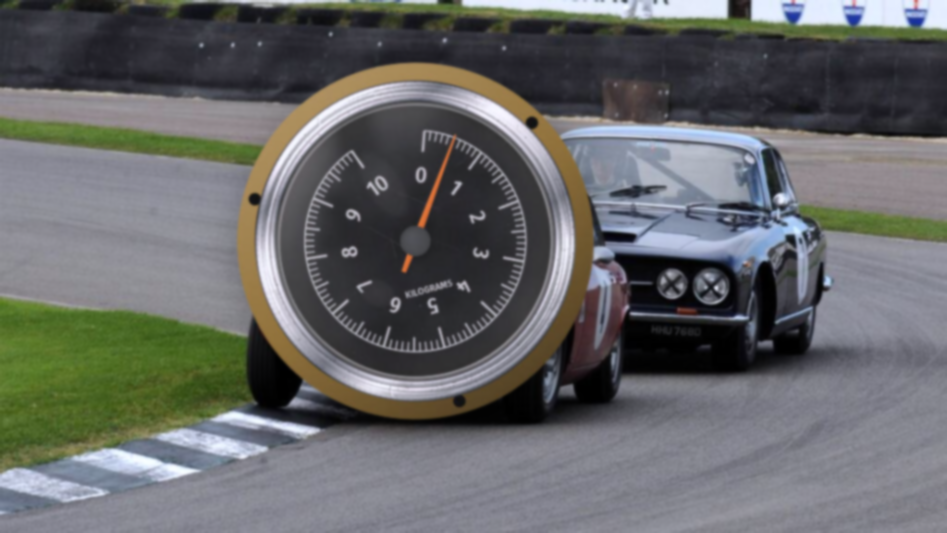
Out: 0.5 kg
